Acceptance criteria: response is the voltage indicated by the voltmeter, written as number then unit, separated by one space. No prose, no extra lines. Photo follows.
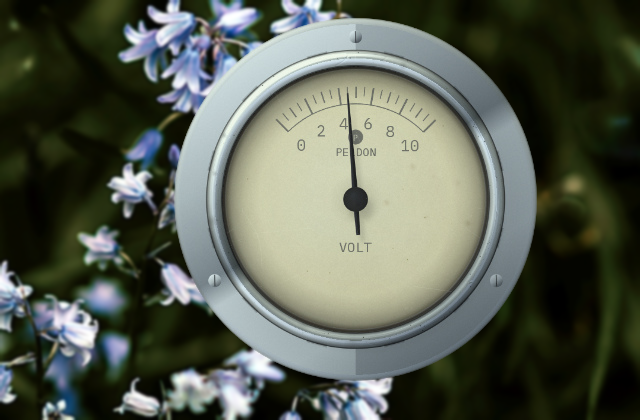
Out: 4.5 V
